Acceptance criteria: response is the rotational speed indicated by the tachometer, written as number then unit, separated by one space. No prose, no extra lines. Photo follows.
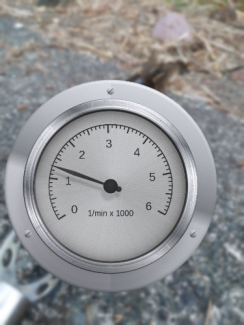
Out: 1300 rpm
